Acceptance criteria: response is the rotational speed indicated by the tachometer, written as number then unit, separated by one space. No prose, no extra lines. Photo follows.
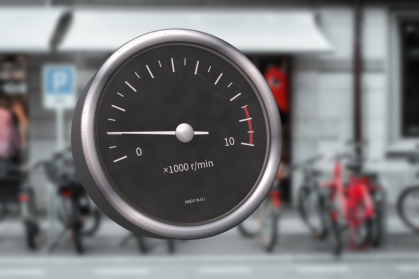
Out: 1000 rpm
